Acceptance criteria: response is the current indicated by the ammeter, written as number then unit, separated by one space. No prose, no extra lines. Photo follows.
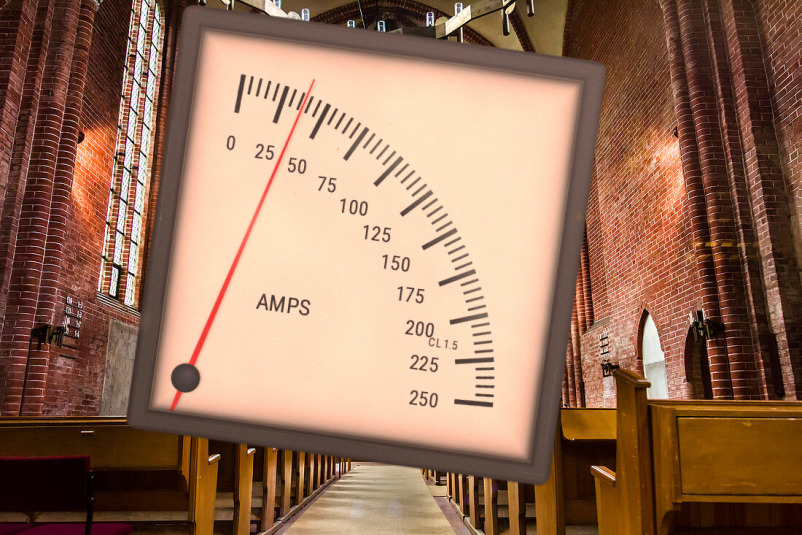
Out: 37.5 A
